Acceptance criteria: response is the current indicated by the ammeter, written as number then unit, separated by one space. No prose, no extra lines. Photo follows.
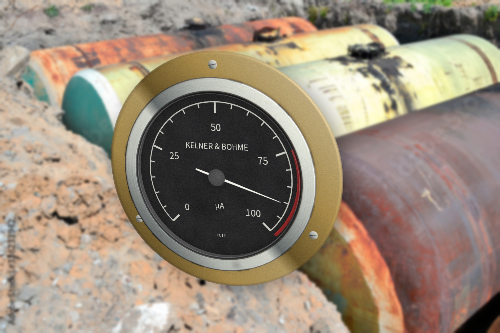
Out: 90 µA
